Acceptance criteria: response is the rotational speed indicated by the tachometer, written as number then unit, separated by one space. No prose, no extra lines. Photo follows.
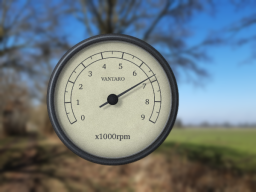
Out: 6750 rpm
